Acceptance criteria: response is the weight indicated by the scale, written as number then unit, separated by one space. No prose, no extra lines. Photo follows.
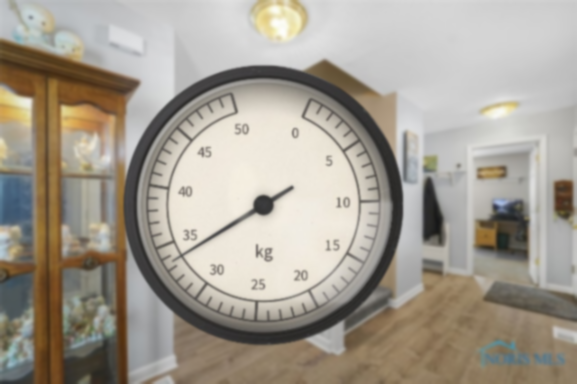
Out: 33.5 kg
